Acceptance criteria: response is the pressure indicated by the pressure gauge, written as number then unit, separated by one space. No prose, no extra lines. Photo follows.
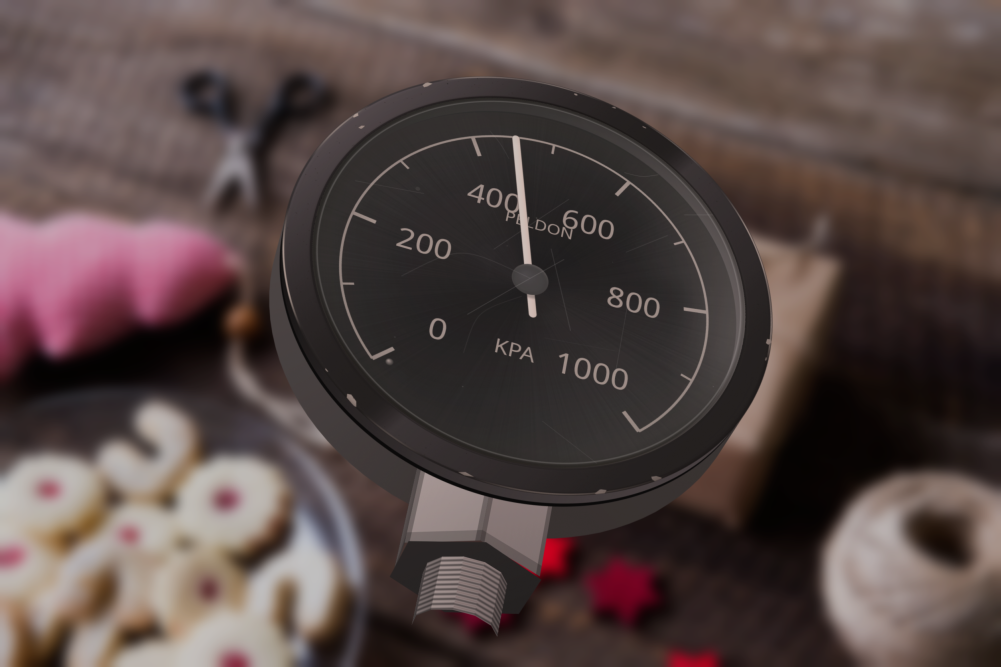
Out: 450 kPa
